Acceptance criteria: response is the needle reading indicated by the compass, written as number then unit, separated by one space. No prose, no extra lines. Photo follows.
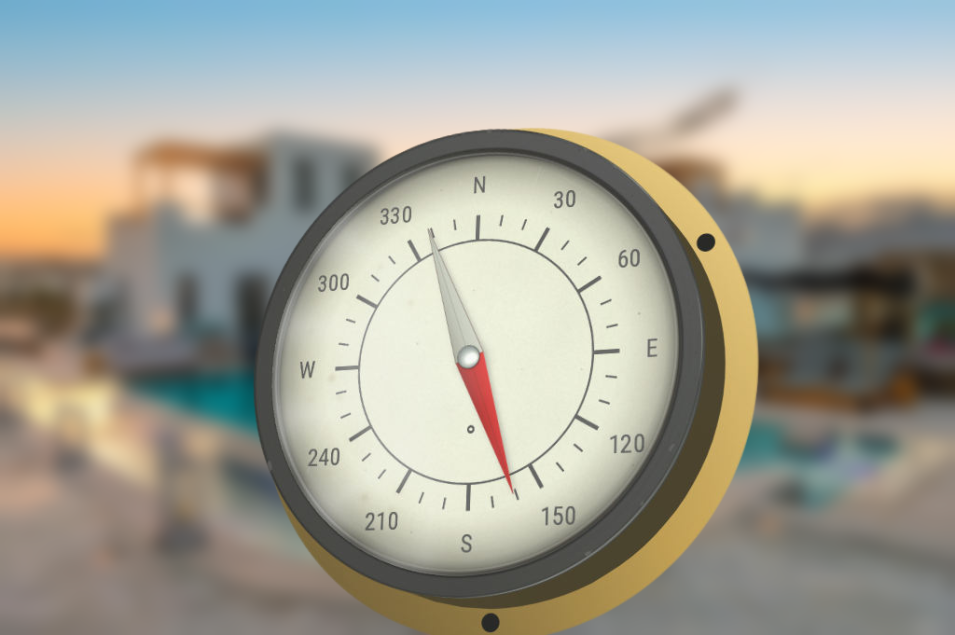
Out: 160 °
